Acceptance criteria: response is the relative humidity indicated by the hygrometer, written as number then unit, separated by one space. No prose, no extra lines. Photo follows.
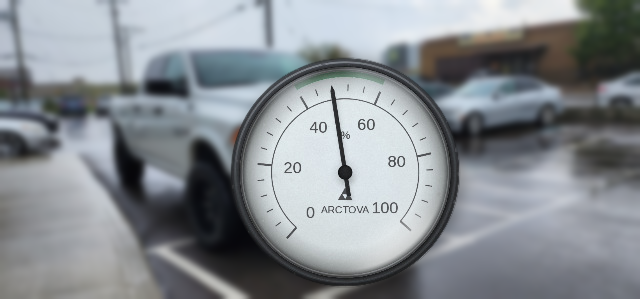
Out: 48 %
